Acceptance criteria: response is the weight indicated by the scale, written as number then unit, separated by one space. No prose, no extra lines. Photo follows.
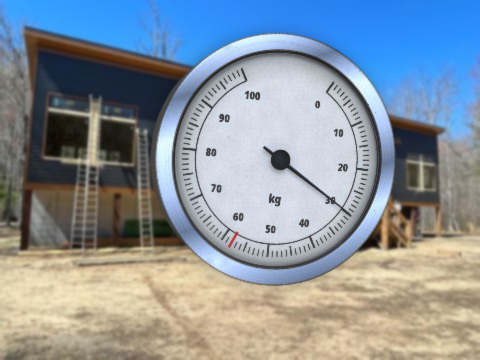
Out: 30 kg
